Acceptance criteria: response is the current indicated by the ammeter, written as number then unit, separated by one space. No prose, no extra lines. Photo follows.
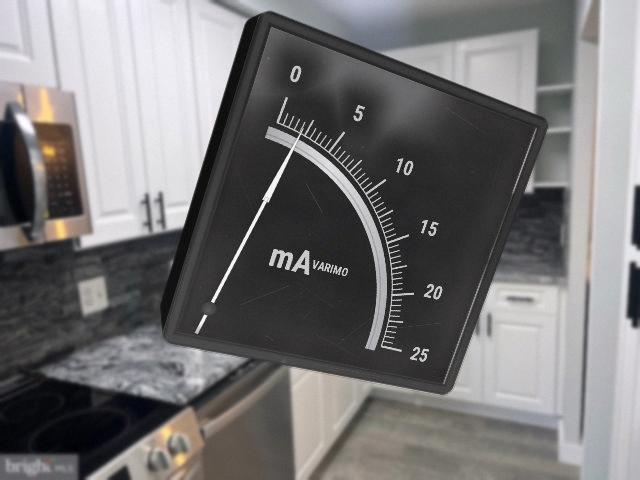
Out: 2 mA
